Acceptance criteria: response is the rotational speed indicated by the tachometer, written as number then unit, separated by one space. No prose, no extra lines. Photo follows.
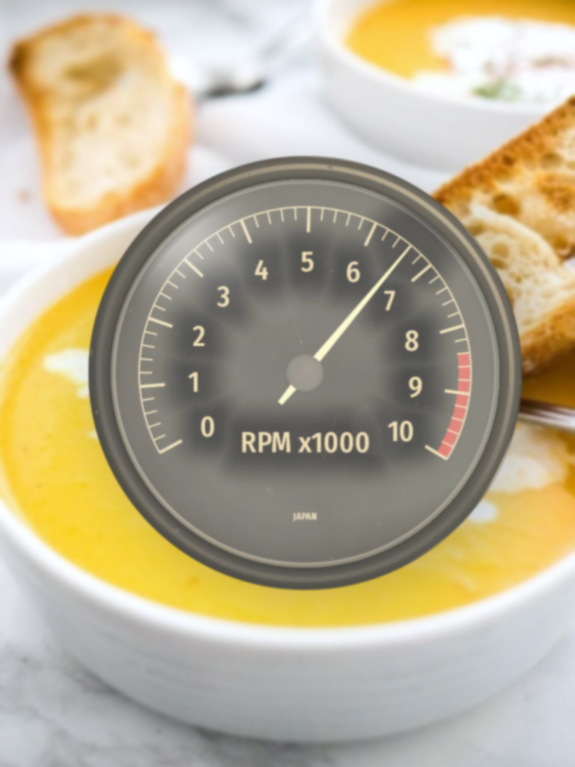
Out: 6600 rpm
